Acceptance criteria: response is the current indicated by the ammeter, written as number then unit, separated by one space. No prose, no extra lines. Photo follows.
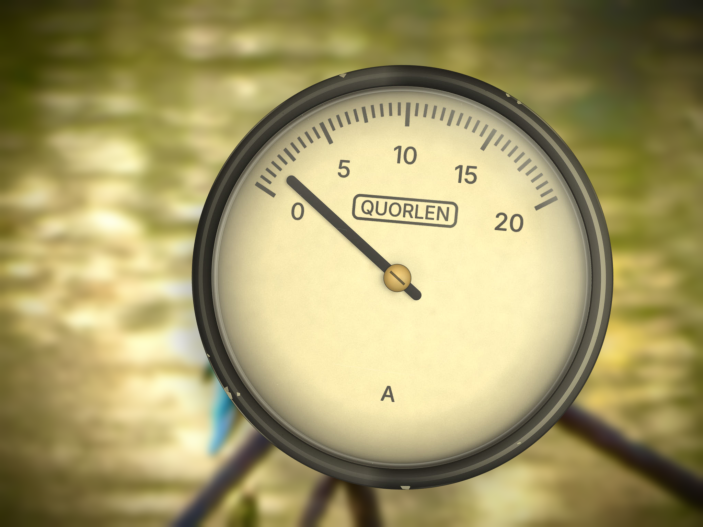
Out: 1.5 A
